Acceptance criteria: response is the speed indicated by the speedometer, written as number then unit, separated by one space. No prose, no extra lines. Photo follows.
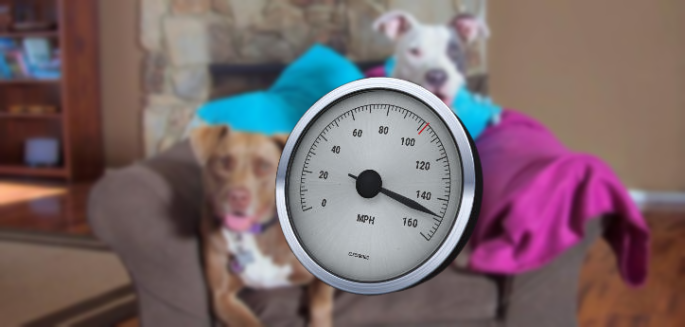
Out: 148 mph
